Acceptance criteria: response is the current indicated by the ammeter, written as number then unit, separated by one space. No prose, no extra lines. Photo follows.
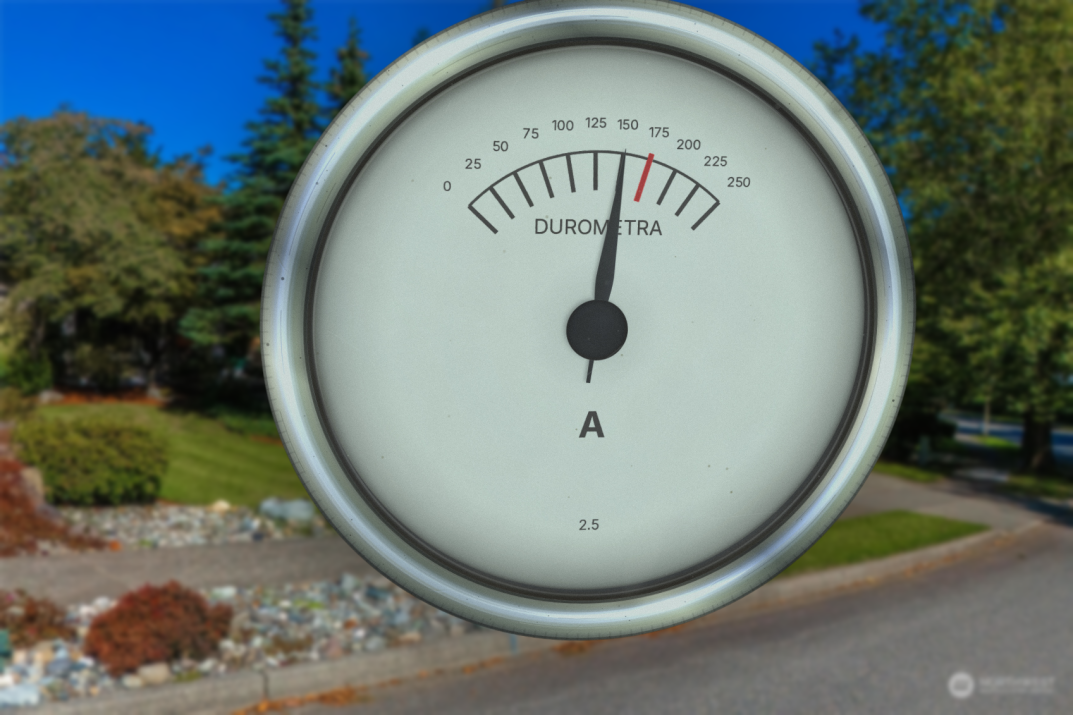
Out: 150 A
